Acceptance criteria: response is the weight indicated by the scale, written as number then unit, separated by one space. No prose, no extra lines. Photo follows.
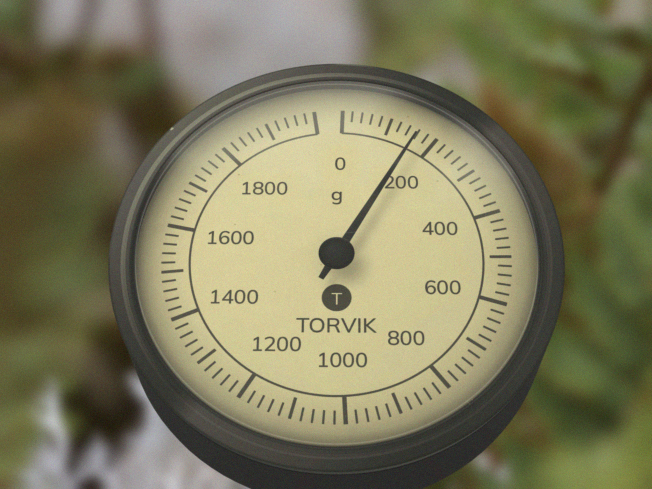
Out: 160 g
